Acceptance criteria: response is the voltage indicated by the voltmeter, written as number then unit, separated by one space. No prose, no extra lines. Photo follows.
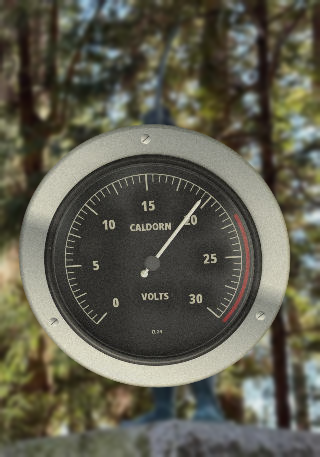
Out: 19.5 V
